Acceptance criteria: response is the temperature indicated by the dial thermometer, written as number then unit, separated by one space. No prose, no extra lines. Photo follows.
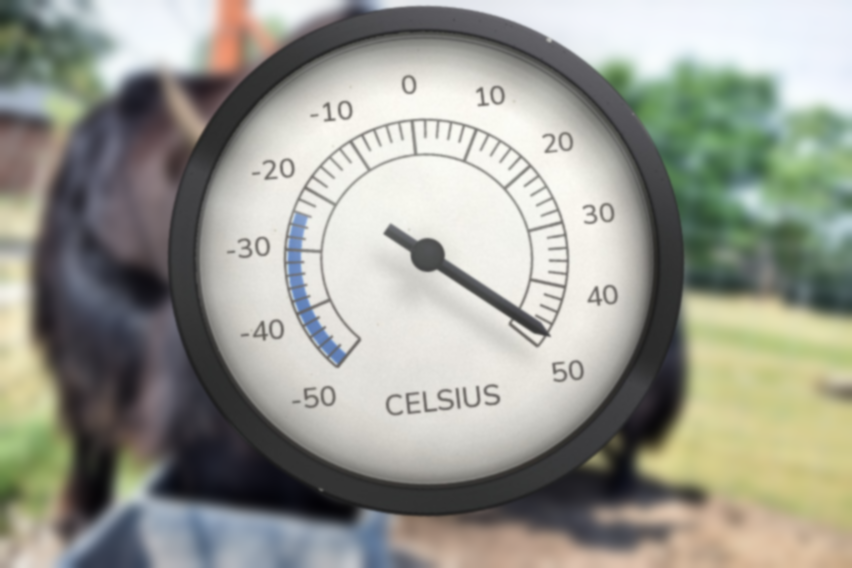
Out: 48 °C
